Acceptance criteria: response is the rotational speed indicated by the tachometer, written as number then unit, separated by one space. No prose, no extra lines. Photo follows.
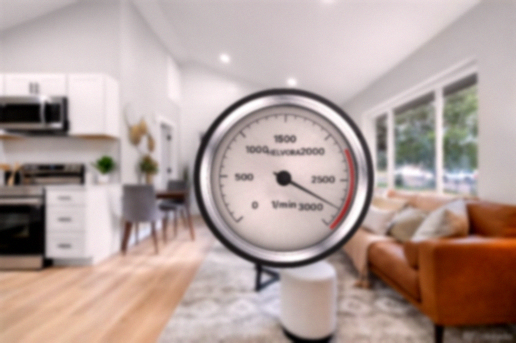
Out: 2800 rpm
